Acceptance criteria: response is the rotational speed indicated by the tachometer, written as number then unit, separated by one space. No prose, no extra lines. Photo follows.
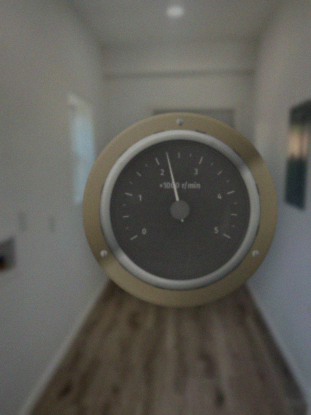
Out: 2250 rpm
